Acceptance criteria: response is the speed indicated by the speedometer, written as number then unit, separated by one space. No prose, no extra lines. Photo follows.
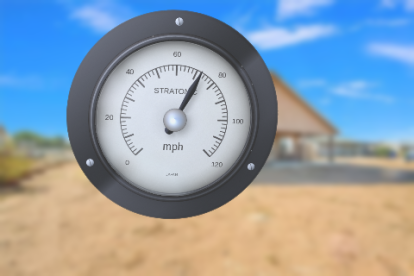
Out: 72 mph
